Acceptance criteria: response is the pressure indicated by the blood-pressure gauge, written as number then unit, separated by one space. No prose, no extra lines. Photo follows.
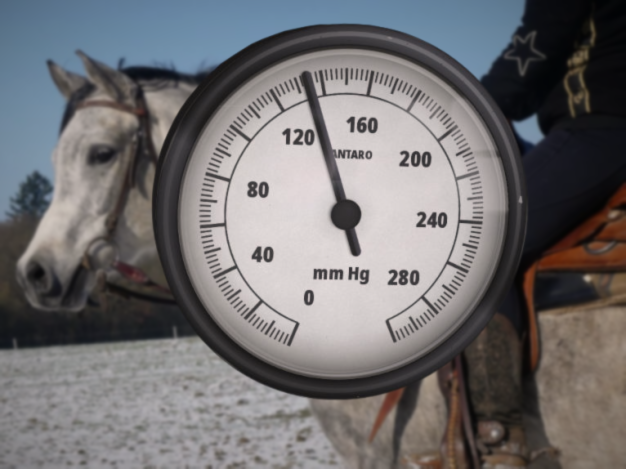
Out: 134 mmHg
